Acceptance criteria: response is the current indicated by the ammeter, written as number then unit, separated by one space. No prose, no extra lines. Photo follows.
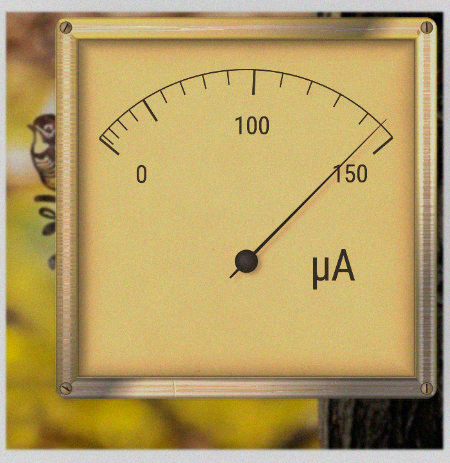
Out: 145 µA
